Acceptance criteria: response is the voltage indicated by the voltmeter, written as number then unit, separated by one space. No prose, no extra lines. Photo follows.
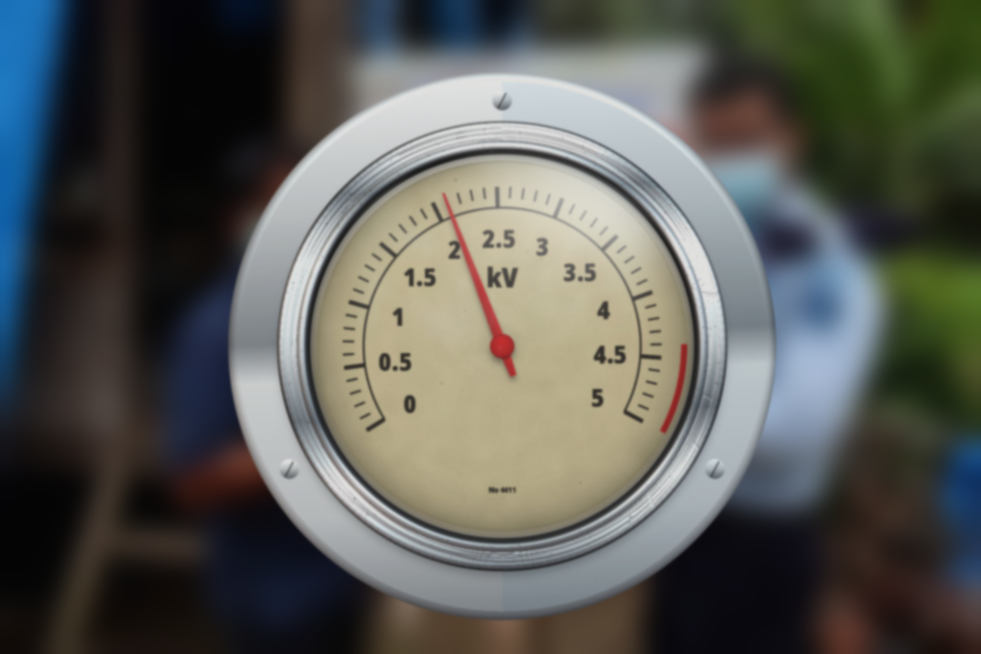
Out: 2.1 kV
